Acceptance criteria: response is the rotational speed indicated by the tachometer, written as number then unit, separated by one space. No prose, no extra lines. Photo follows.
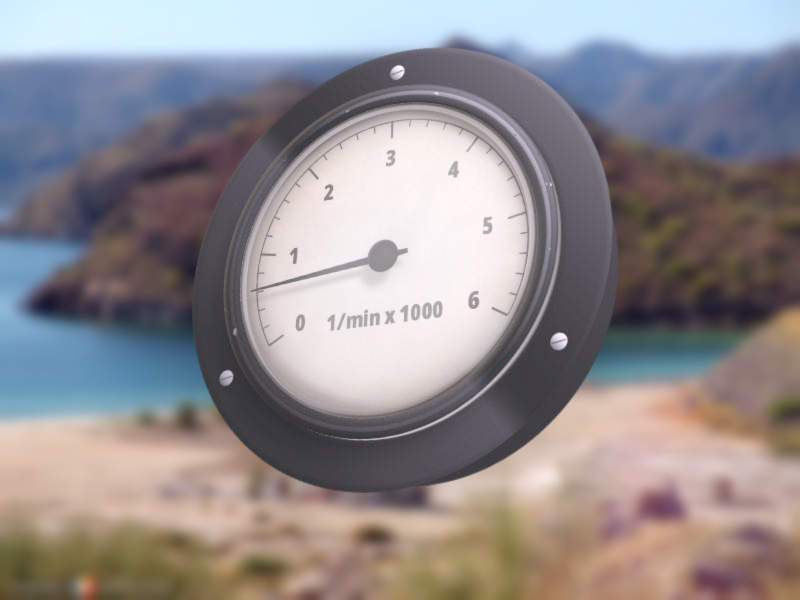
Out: 600 rpm
